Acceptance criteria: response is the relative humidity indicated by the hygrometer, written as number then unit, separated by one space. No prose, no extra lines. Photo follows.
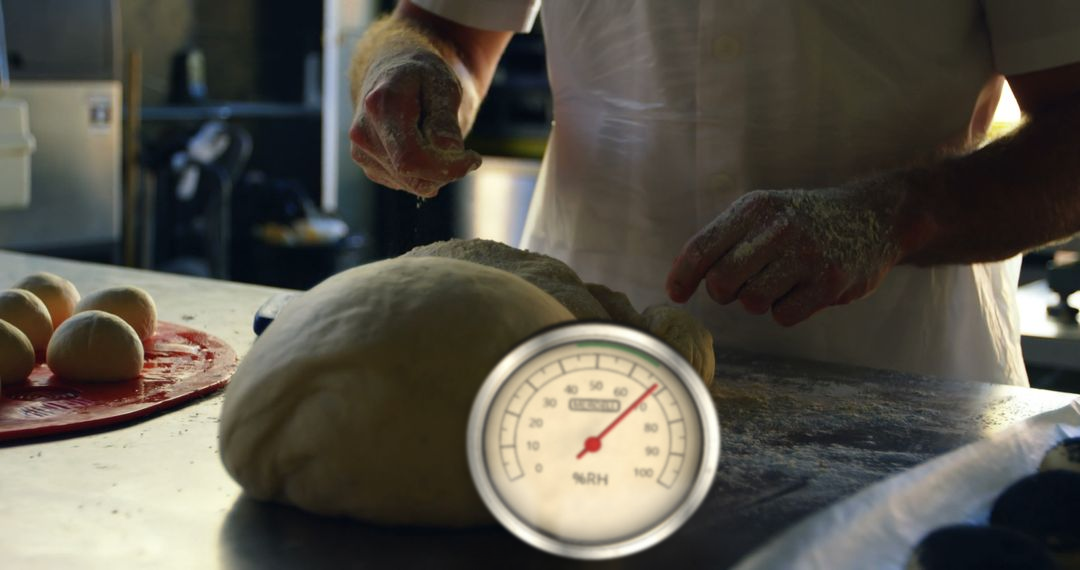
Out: 67.5 %
